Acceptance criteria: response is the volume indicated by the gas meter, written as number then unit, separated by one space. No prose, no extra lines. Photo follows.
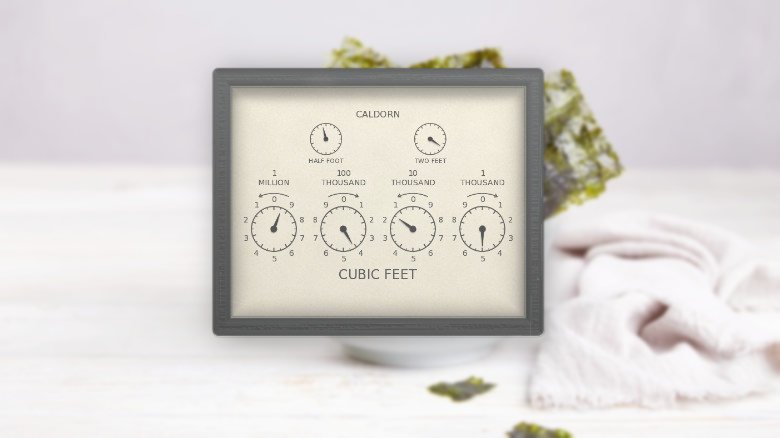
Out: 941500 ft³
